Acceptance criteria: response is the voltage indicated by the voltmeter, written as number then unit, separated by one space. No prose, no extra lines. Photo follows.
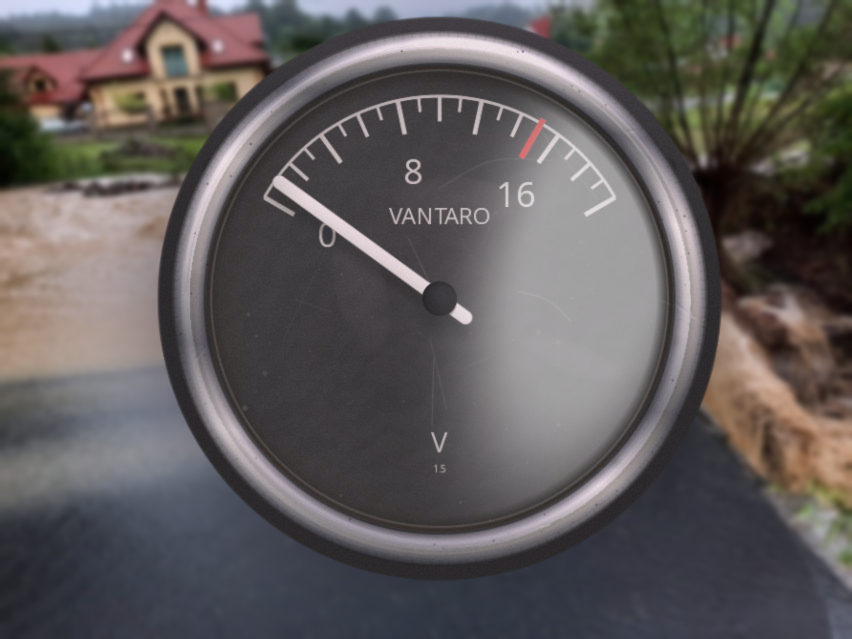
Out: 1 V
